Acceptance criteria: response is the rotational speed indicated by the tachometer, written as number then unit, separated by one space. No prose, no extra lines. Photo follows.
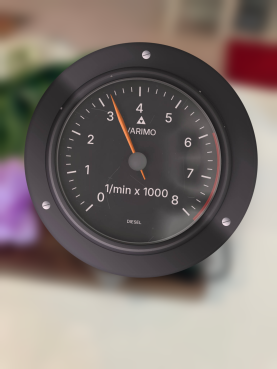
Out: 3300 rpm
